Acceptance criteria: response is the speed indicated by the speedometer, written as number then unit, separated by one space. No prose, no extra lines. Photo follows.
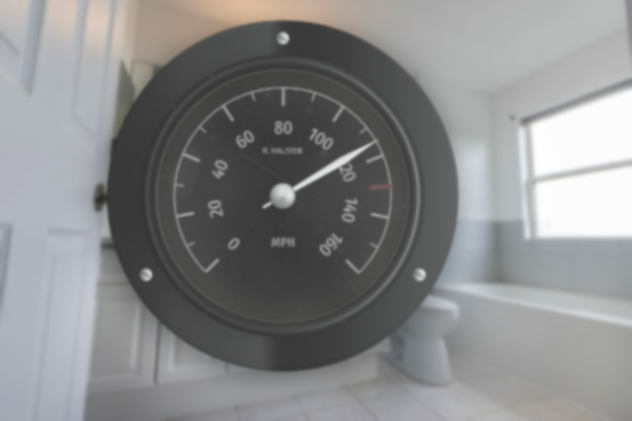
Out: 115 mph
